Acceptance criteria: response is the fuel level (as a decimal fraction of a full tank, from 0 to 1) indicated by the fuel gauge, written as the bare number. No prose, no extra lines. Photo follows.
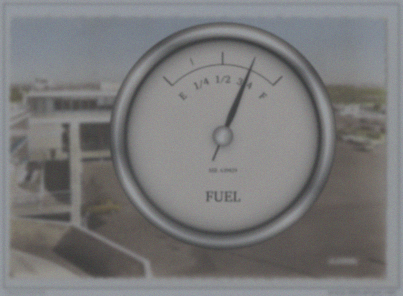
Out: 0.75
